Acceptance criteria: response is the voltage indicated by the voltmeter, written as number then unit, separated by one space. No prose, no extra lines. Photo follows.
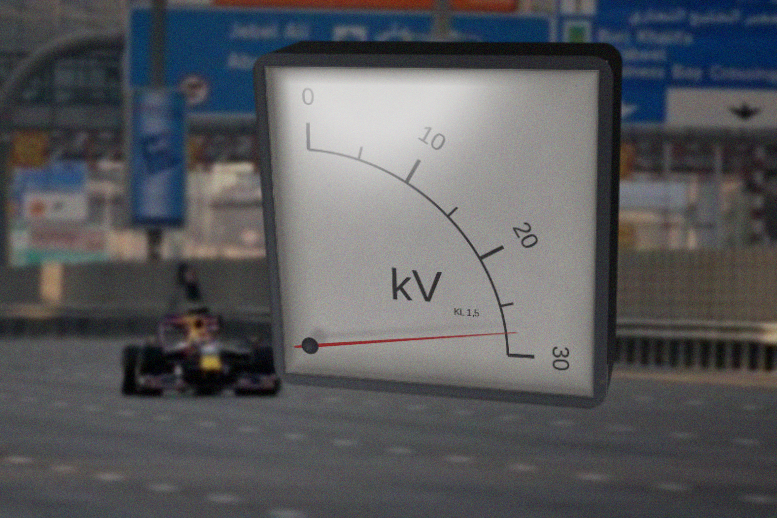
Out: 27.5 kV
